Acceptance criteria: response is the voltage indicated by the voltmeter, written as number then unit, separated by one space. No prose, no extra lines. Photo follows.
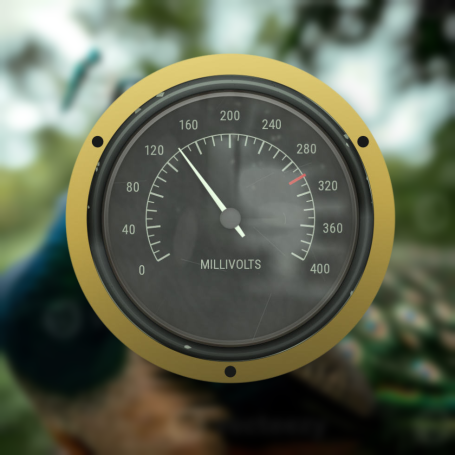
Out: 140 mV
